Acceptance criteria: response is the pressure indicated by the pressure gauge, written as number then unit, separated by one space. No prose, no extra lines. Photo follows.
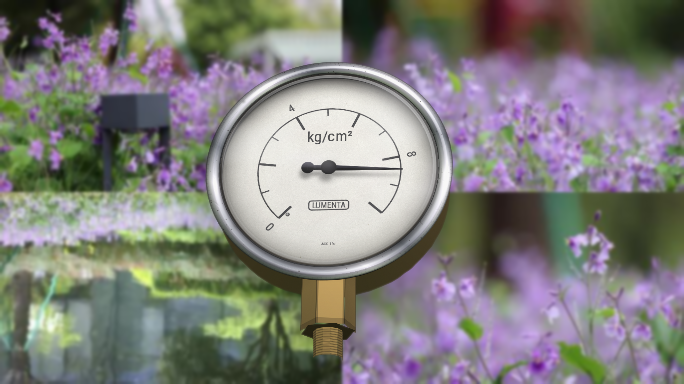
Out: 8.5 kg/cm²
